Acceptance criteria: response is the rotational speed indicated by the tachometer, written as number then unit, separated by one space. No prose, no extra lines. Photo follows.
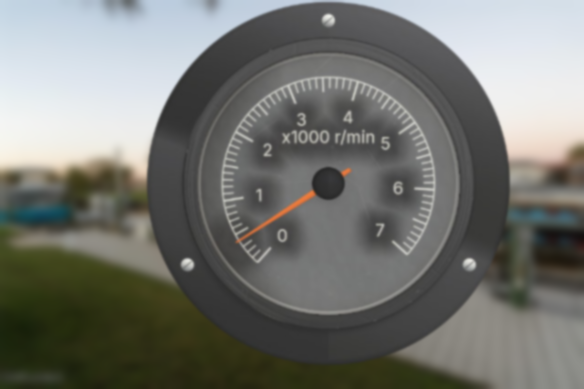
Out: 400 rpm
